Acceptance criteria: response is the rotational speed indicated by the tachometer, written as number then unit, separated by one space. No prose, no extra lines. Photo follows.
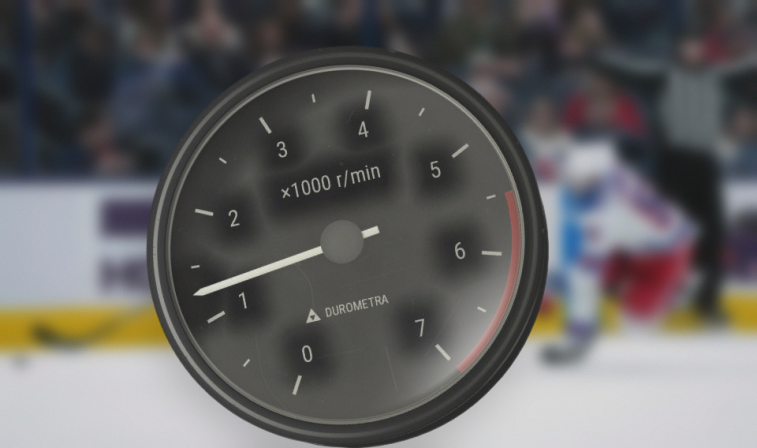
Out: 1250 rpm
